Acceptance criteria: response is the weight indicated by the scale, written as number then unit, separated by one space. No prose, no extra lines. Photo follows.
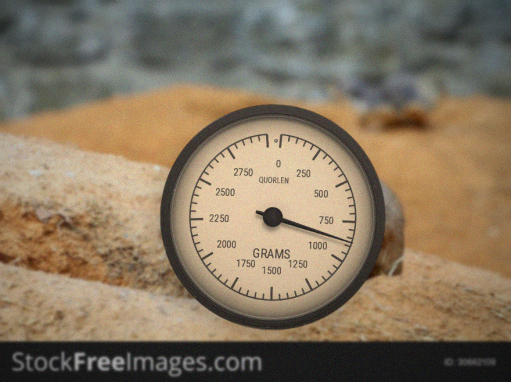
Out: 875 g
